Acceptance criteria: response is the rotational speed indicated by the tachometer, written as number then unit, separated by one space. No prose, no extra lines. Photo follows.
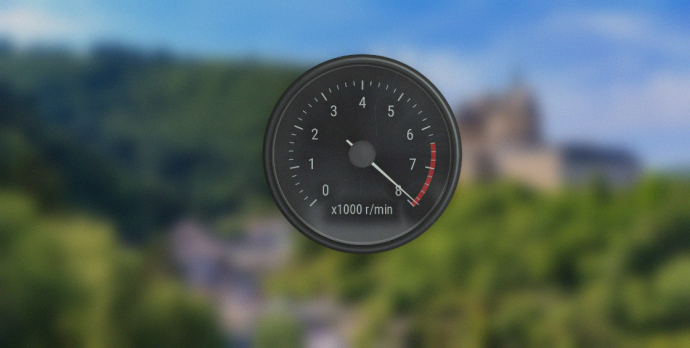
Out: 7900 rpm
